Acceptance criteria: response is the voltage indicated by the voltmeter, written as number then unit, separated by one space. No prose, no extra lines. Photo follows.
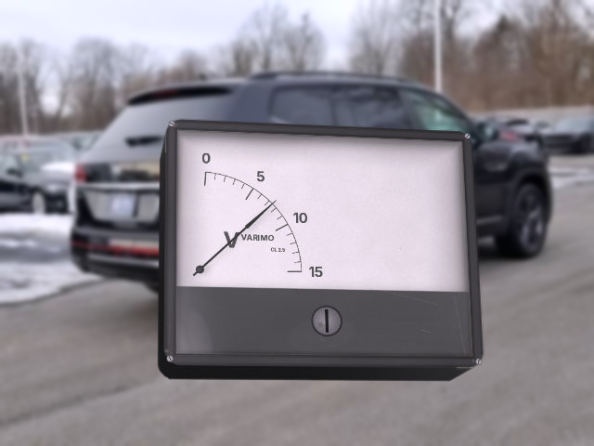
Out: 7.5 V
